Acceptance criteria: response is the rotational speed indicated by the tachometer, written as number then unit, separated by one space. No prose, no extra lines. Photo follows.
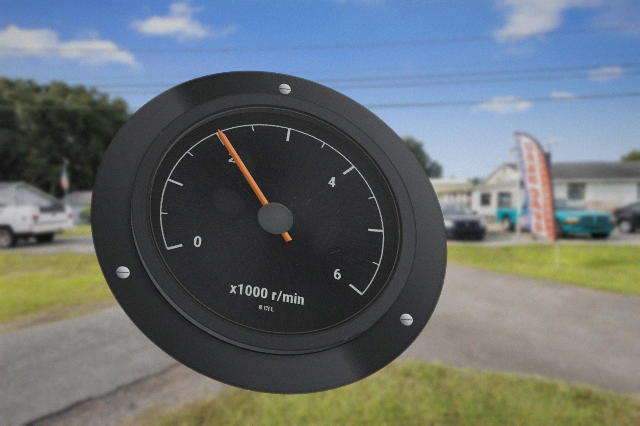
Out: 2000 rpm
